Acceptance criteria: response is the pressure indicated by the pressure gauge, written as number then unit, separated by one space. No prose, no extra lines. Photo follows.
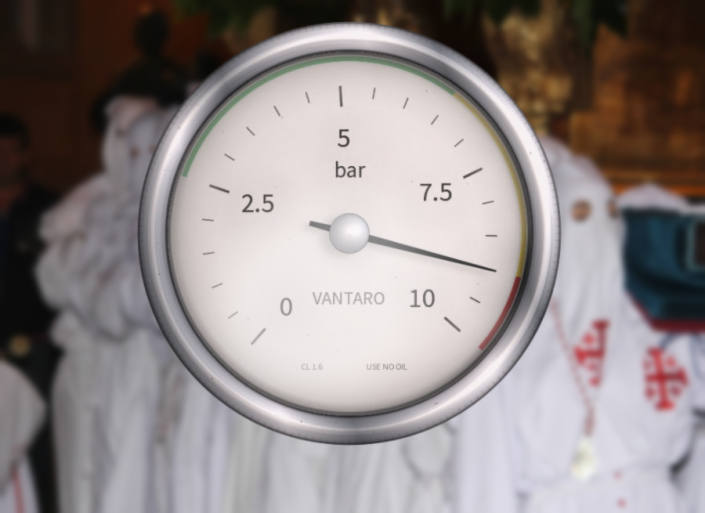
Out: 9 bar
